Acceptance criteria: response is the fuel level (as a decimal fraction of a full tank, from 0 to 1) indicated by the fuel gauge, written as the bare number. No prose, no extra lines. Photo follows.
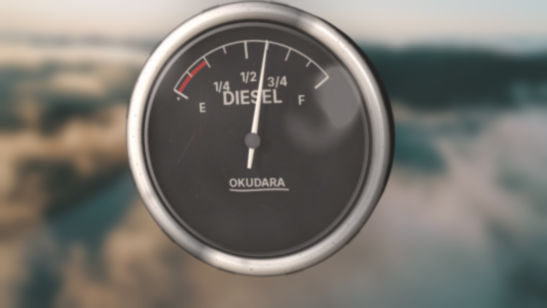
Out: 0.625
